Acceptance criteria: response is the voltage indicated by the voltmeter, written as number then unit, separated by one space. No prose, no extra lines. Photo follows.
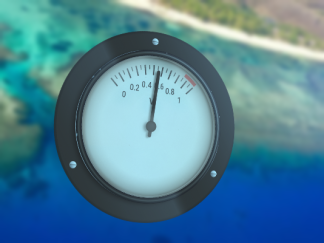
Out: 0.55 V
